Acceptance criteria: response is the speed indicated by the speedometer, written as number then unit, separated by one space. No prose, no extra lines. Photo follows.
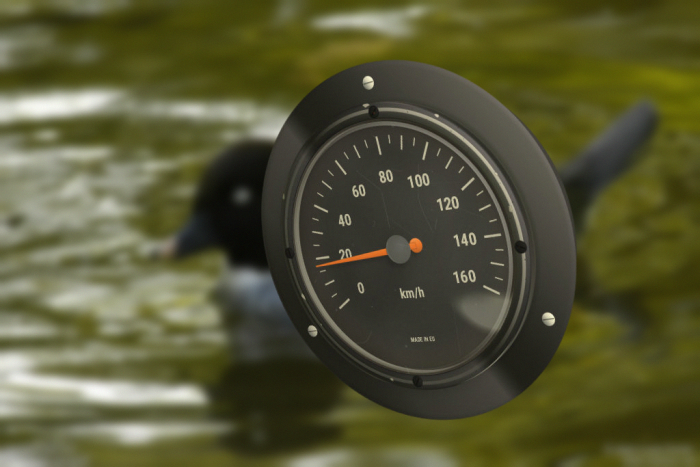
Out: 17.5 km/h
